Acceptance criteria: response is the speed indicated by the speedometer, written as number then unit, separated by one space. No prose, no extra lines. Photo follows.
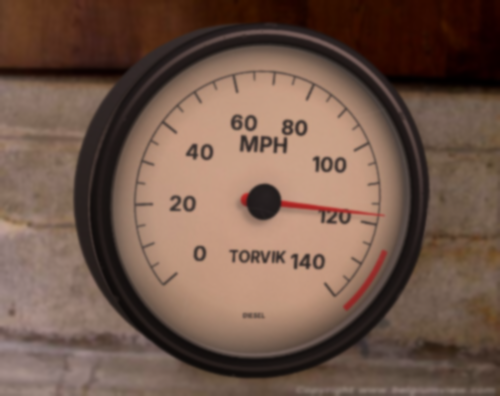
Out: 117.5 mph
